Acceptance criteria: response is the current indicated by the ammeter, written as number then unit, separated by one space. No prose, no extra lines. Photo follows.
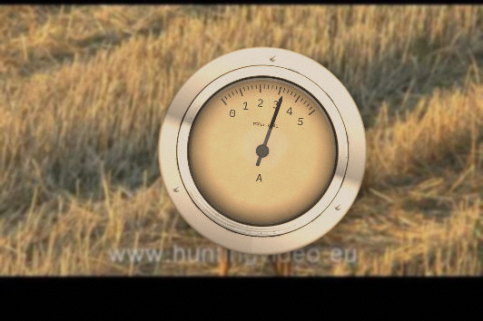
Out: 3.2 A
